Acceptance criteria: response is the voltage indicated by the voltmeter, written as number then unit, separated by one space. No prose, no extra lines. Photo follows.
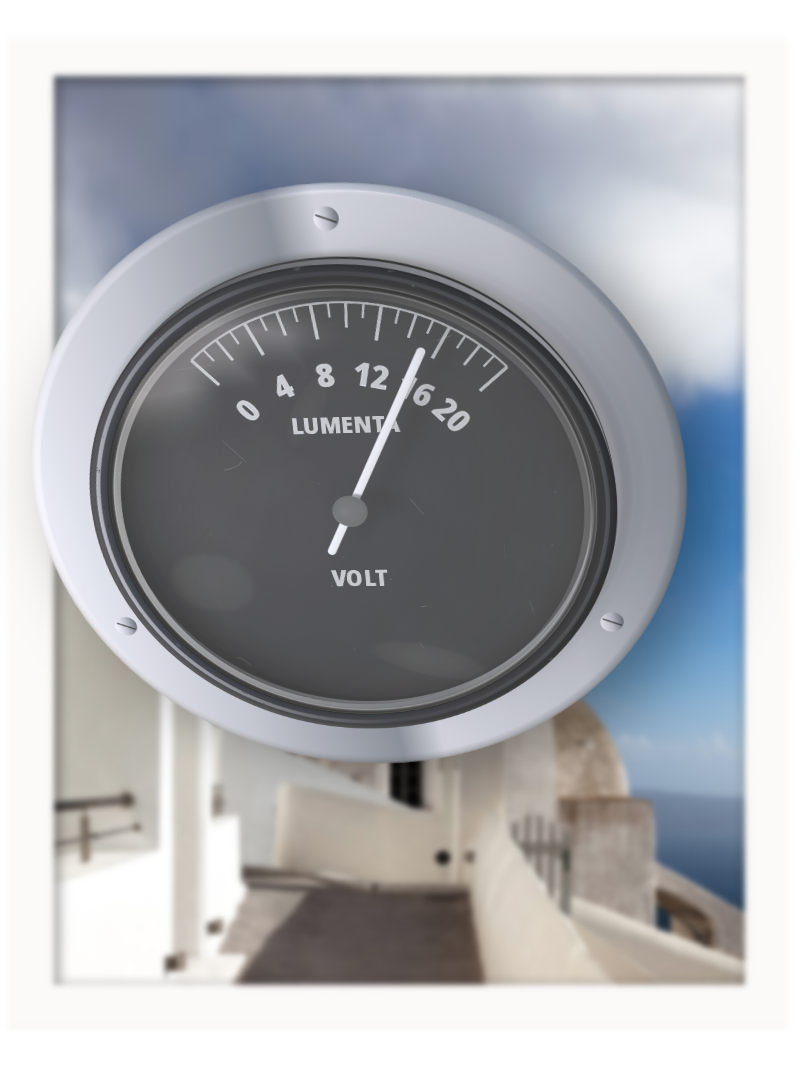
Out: 15 V
